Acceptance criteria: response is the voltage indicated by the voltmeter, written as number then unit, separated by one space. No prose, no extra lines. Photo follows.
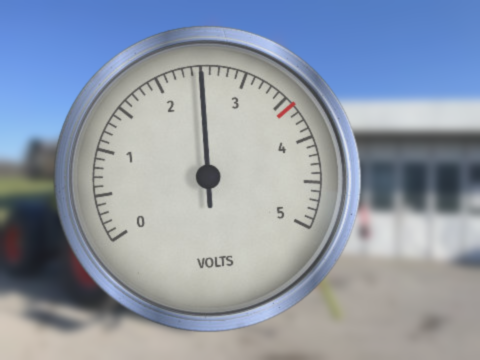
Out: 2.5 V
